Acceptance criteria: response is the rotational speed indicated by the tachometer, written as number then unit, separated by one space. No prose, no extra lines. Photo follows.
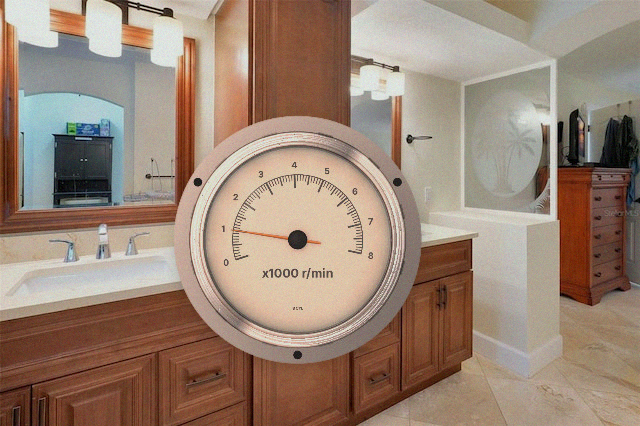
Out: 1000 rpm
